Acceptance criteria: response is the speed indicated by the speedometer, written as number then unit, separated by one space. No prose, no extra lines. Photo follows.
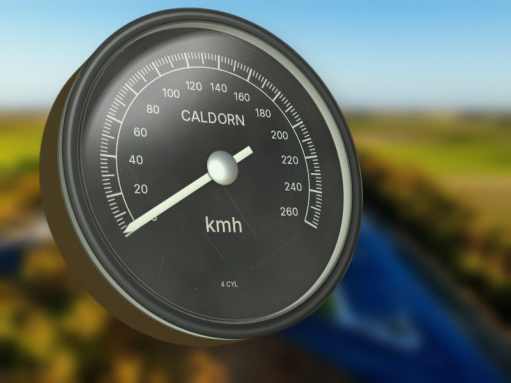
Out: 2 km/h
